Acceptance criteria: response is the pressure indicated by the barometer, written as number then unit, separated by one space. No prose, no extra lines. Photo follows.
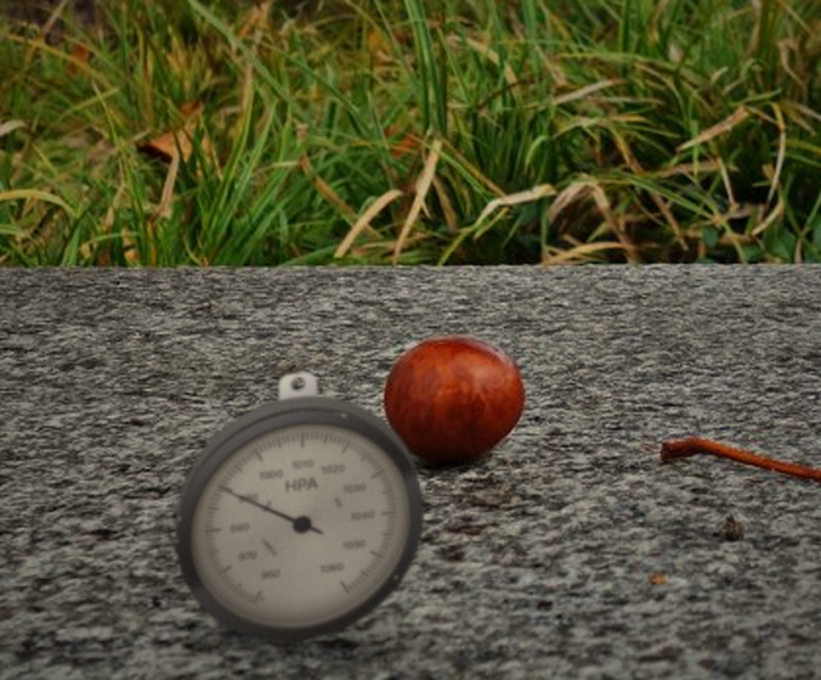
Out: 990 hPa
